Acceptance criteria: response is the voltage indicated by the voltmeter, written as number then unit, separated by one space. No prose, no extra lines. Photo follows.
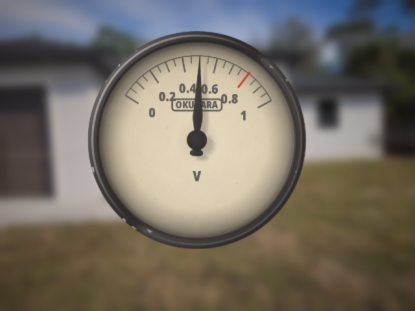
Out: 0.5 V
